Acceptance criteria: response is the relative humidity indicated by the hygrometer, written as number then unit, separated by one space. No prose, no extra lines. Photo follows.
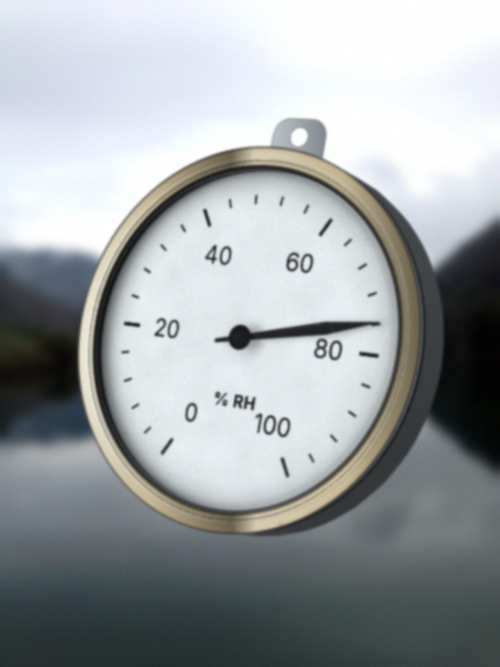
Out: 76 %
